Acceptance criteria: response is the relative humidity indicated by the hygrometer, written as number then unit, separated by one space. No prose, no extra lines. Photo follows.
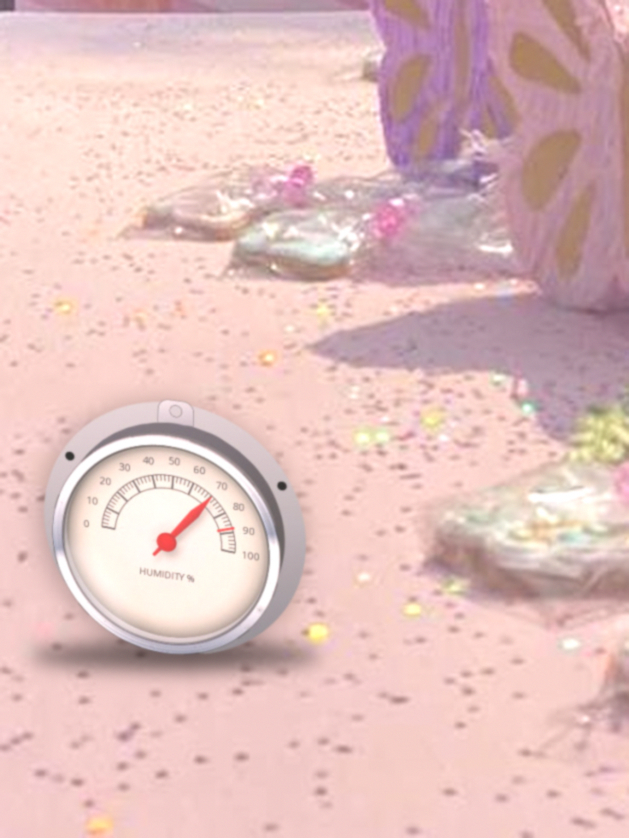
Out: 70 %
